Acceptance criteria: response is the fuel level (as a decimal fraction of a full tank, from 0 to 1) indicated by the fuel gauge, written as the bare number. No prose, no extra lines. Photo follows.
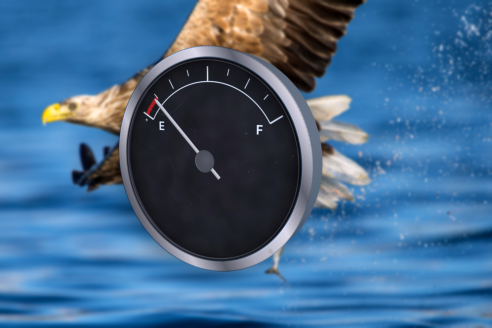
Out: 0.125
